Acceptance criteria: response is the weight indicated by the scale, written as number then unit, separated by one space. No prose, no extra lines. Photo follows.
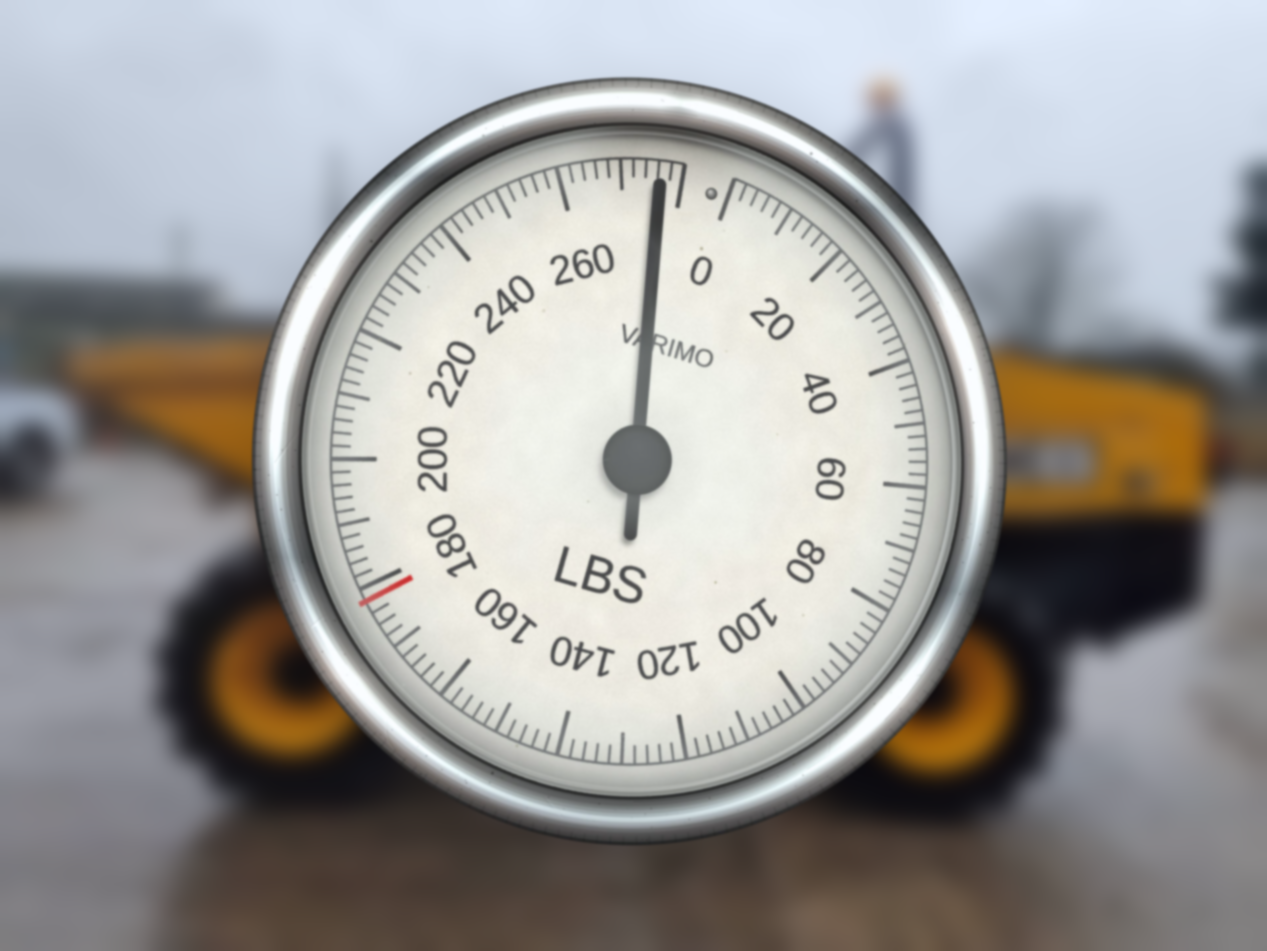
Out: 276 lb
